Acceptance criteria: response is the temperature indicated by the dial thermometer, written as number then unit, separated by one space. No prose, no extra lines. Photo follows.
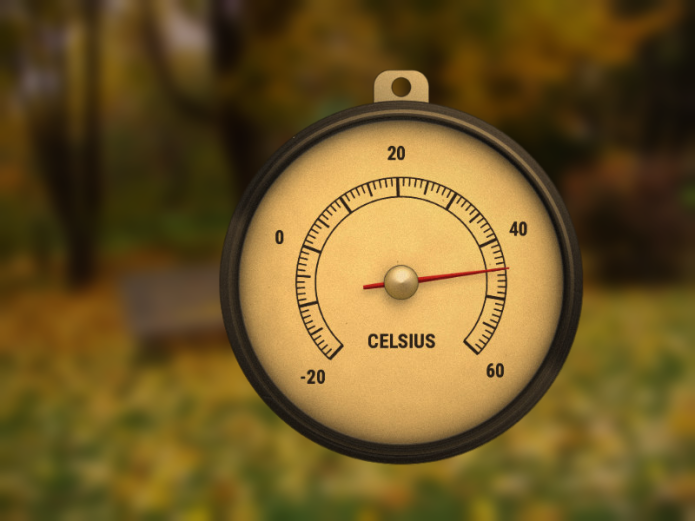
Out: 45 °C
